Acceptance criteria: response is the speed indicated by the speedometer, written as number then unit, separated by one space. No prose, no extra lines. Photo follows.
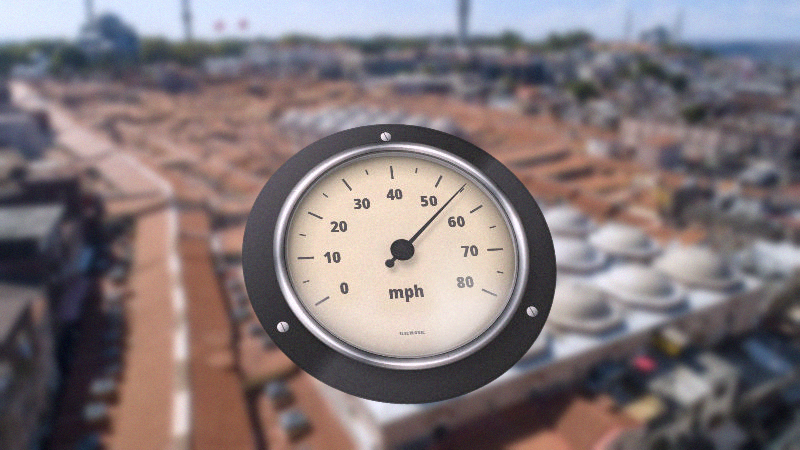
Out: 55 mph
